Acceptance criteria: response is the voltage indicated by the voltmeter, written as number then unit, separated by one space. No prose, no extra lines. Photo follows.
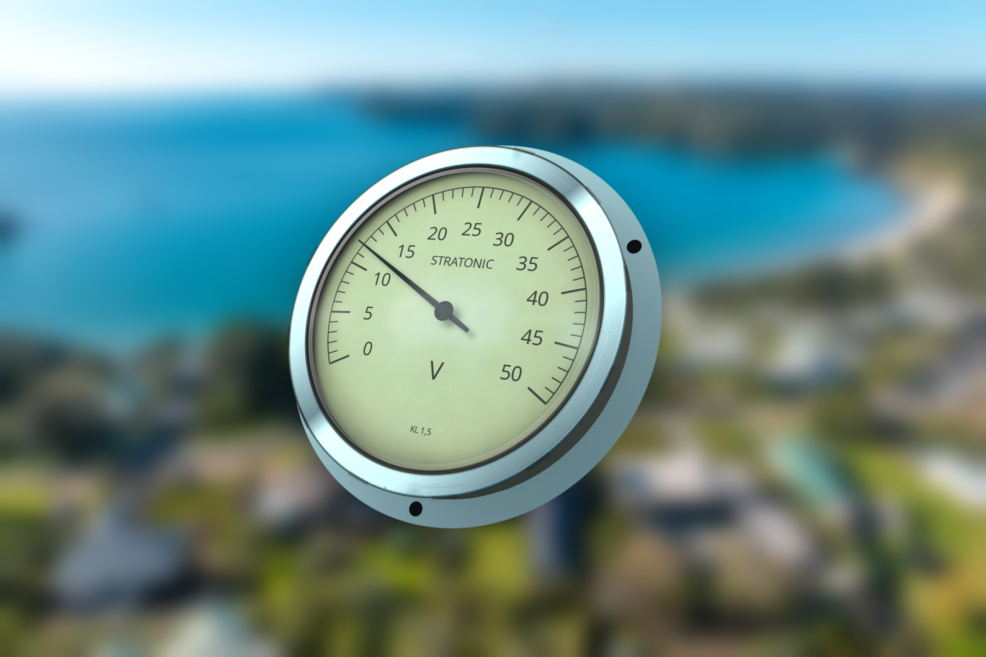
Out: 12 V
